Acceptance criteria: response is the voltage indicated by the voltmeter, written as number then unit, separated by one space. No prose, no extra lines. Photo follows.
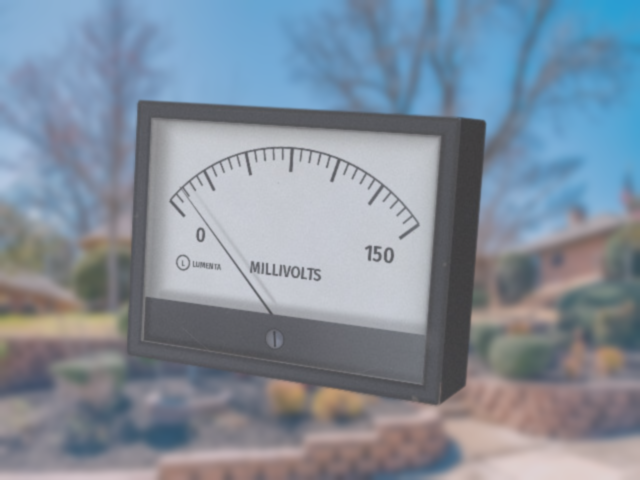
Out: 10 mV
